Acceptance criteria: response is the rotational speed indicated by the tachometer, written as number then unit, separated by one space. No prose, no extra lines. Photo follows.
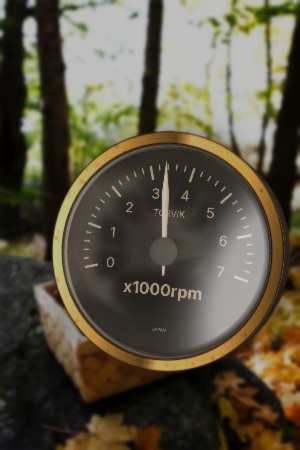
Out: 3400 rpm
